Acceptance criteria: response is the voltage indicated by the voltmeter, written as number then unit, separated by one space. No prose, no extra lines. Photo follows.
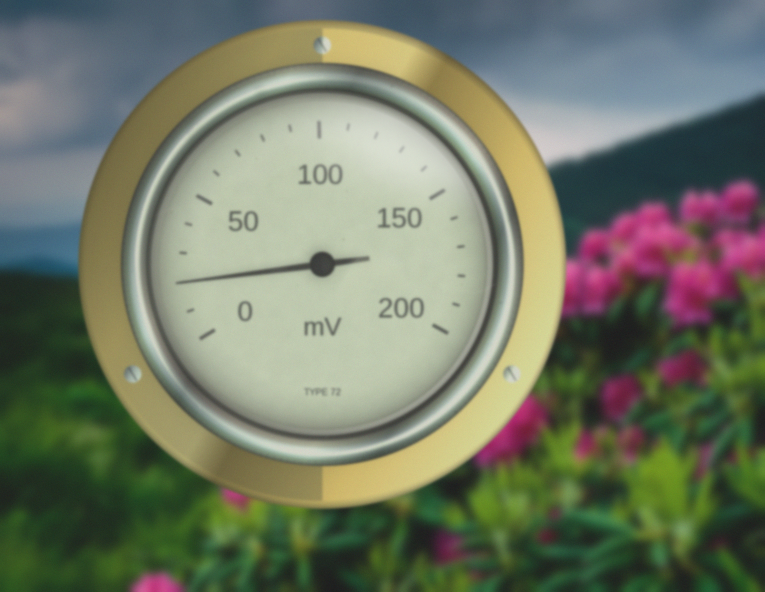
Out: 20 mV
